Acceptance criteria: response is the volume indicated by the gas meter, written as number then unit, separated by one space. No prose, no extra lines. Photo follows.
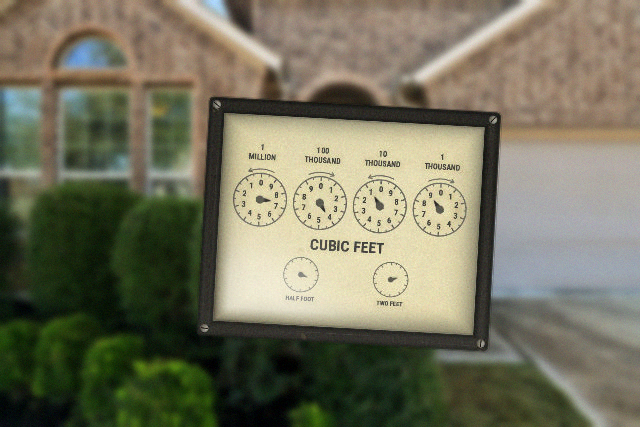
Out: 740900 ft³
